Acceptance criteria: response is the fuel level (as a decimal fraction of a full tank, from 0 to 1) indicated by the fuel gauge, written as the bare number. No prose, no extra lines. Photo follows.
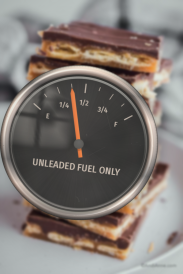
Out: 0.375
